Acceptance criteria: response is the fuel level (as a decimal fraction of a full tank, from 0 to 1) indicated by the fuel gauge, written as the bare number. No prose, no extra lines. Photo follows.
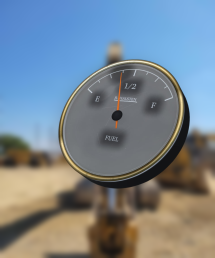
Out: 0.375
